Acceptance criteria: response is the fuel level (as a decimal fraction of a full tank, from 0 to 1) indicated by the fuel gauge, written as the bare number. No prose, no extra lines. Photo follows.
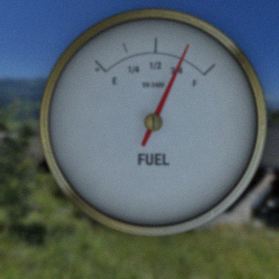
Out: 0.75
